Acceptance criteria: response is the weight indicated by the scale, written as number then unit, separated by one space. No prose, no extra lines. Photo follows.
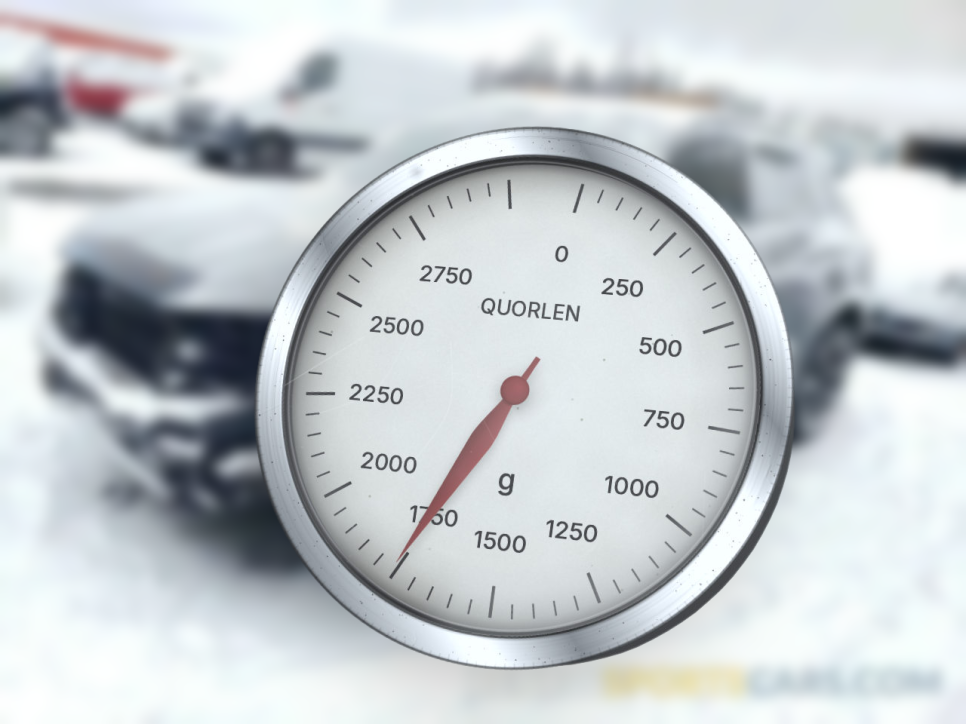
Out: 1750 g
